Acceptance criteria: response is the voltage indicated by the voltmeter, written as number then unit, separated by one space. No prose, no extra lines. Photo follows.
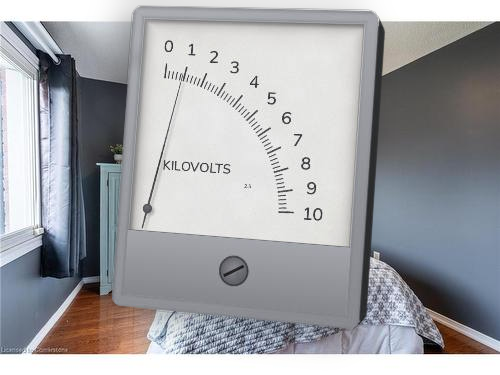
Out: 1 kV
